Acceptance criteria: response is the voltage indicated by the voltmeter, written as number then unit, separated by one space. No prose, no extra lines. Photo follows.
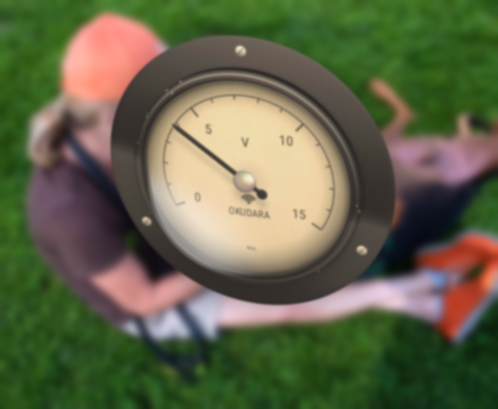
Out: 4 V
